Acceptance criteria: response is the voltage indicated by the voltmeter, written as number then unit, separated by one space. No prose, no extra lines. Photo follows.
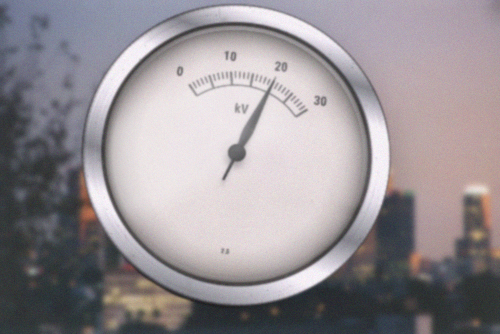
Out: 20 kV
